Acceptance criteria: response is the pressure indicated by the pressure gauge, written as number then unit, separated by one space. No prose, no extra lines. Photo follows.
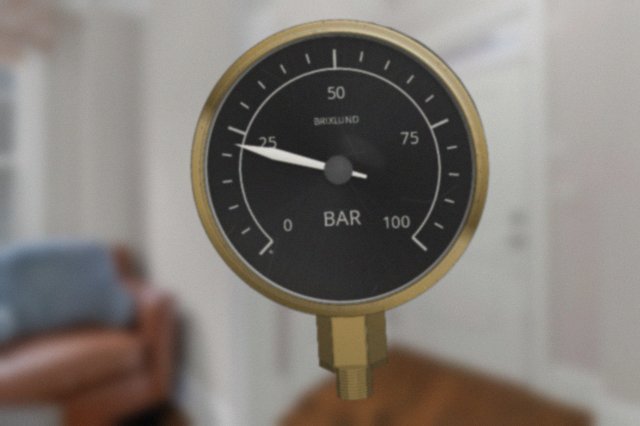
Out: 22.5 bar
